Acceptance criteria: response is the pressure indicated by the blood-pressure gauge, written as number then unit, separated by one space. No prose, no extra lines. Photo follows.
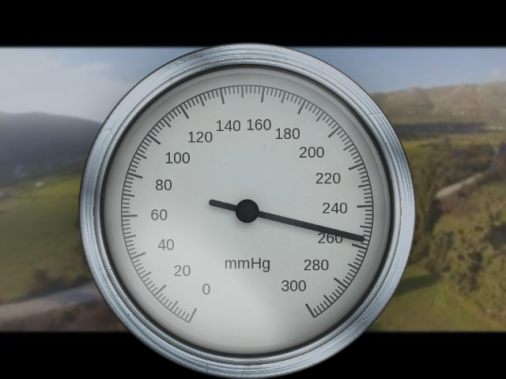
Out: 256 mmHg
